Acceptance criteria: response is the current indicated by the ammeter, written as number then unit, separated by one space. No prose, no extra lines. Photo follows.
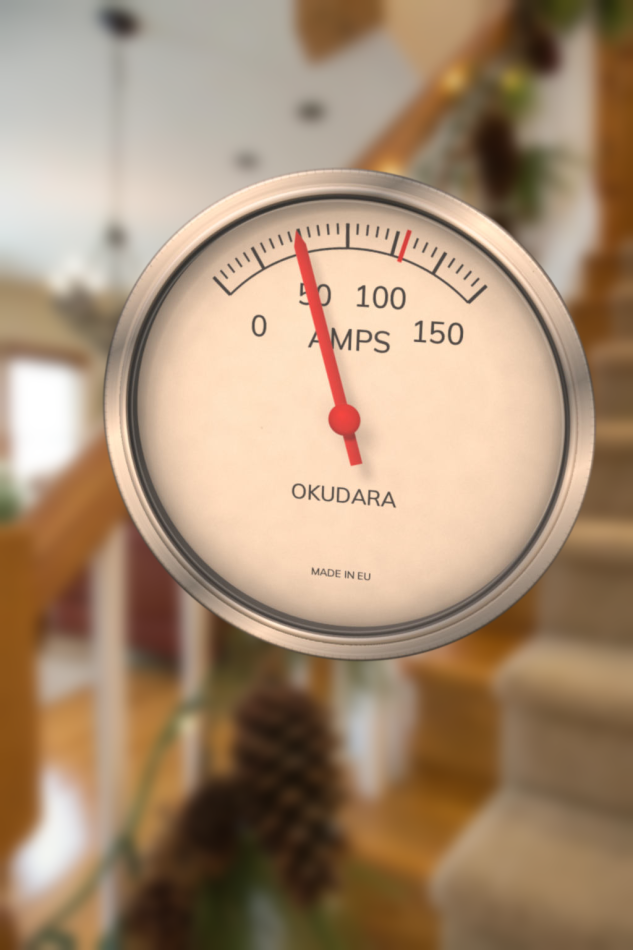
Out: 50 A
